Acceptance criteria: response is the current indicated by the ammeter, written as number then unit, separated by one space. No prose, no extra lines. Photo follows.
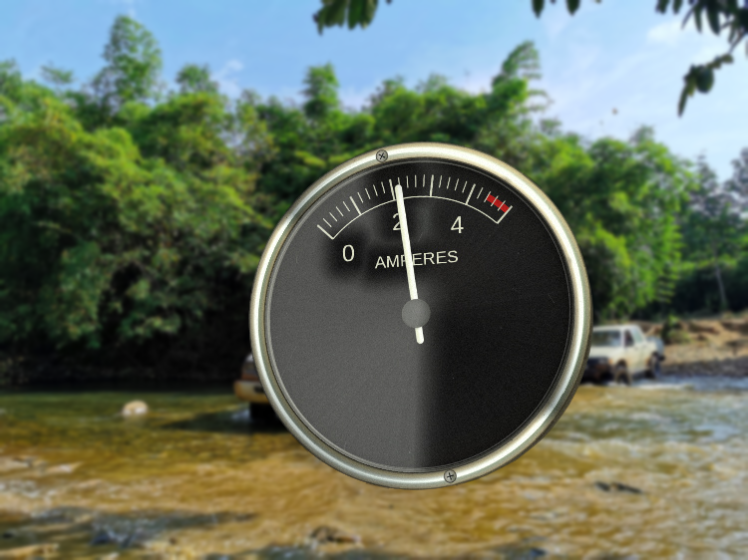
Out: 2.2 A
